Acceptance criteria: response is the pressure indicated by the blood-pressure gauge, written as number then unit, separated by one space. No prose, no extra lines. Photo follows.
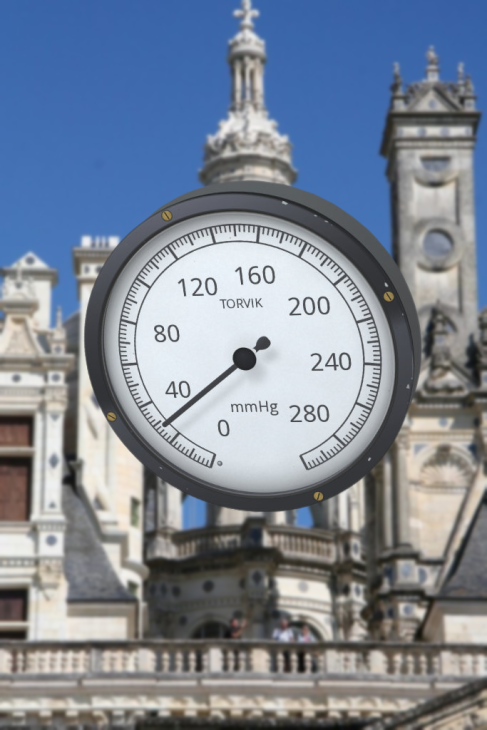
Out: 28 mmHg
